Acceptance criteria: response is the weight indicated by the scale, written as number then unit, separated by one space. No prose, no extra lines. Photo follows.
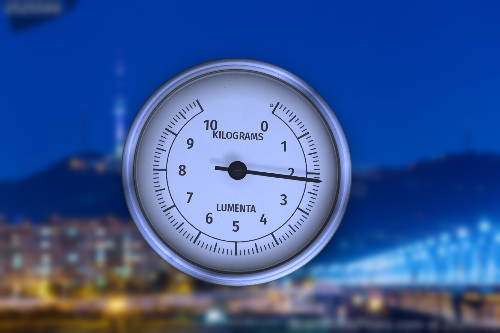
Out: 2.2 kg
